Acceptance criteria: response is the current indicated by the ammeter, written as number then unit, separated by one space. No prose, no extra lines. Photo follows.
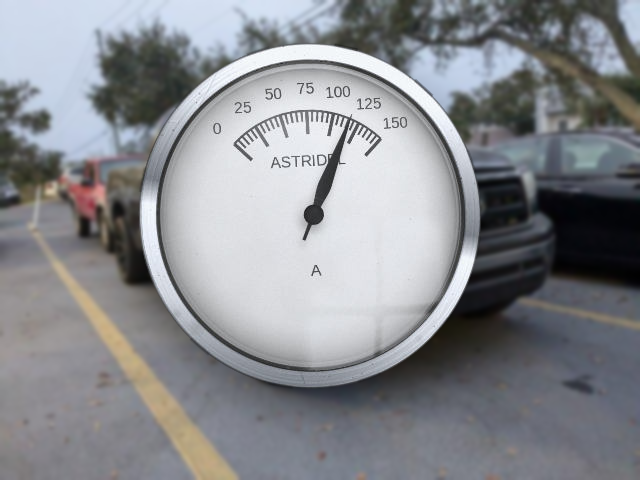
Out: 115 A
